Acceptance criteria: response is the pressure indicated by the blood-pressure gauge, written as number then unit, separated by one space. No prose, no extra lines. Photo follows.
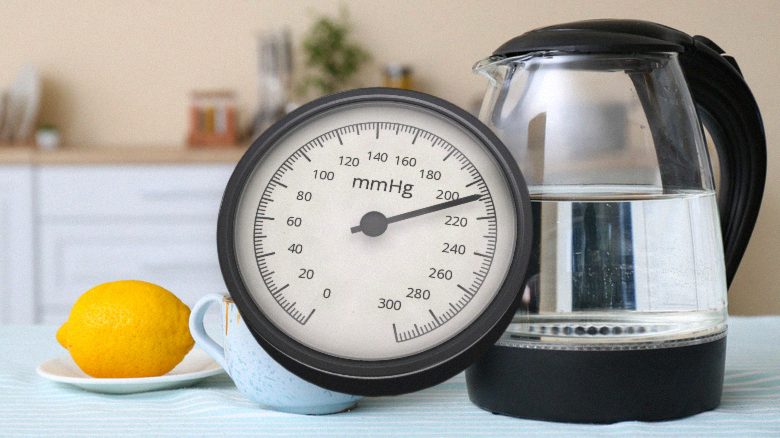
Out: 210 mmHg
